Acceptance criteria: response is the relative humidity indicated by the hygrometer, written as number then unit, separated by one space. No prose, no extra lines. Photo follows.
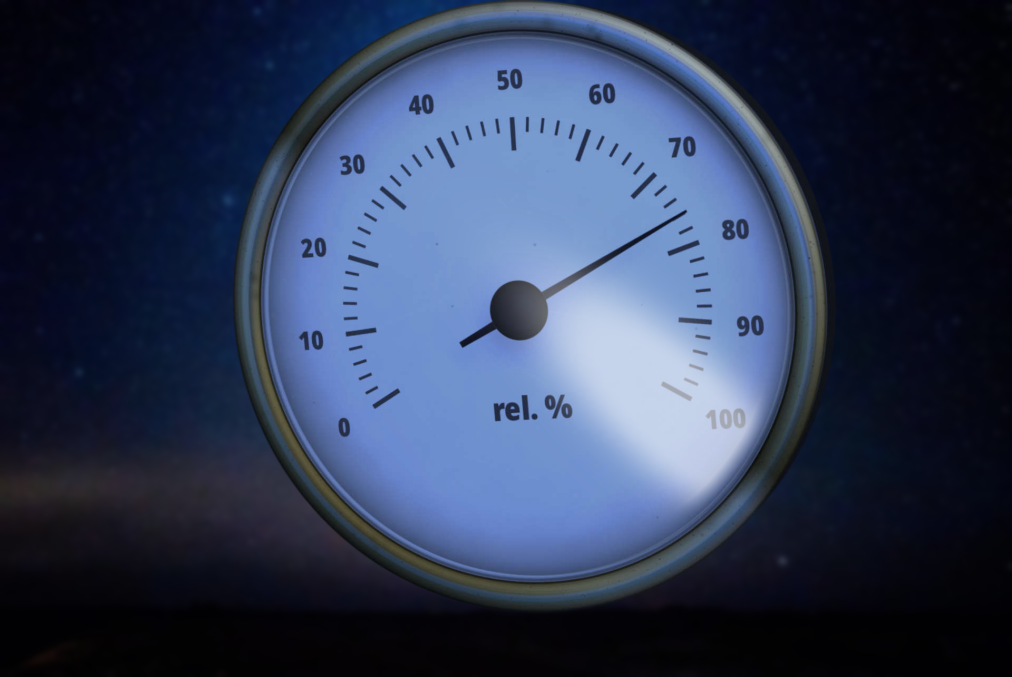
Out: 76 %
